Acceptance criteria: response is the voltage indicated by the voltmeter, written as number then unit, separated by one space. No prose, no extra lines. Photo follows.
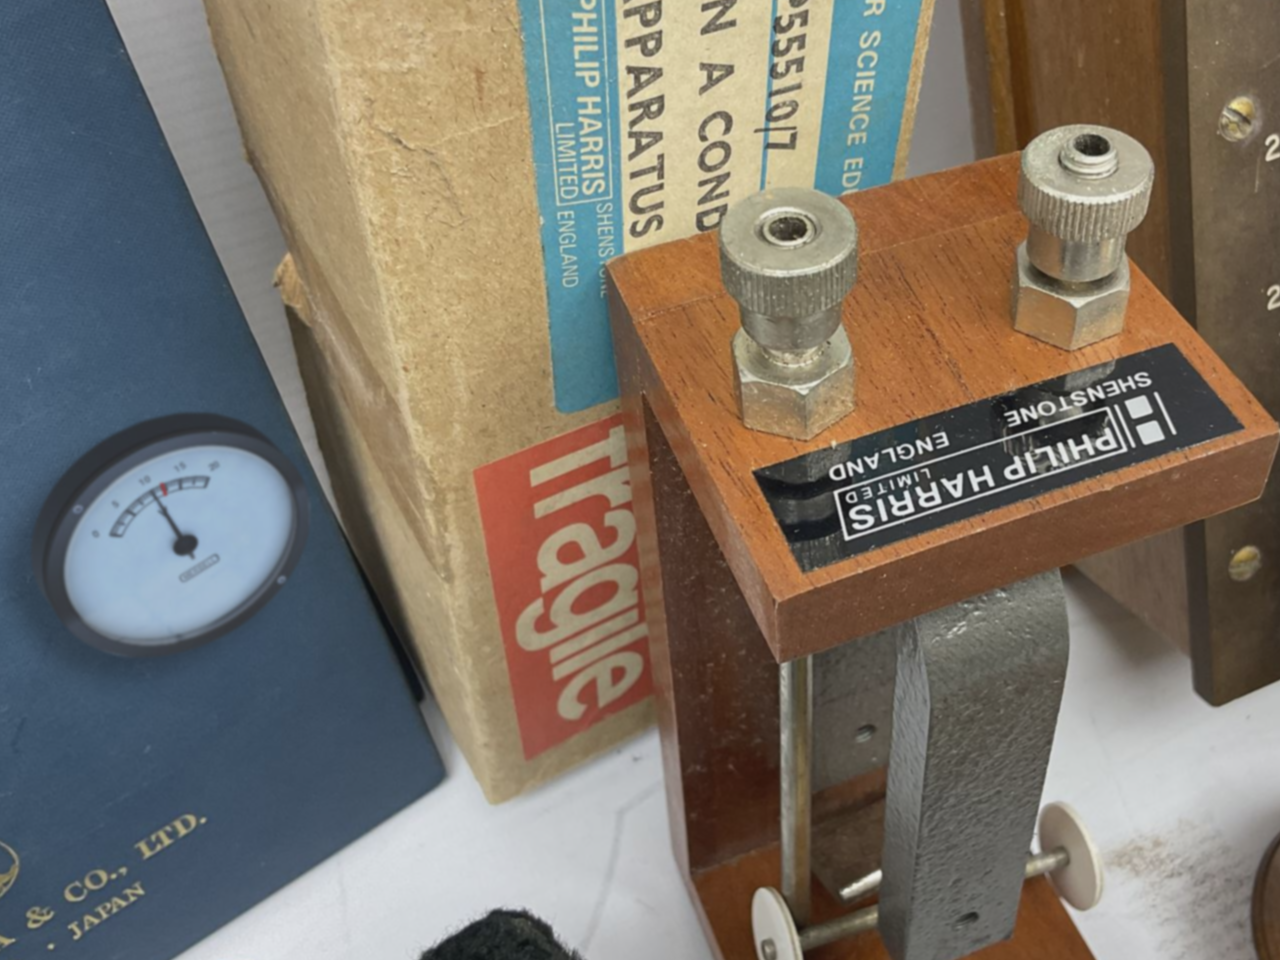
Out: 10 V
